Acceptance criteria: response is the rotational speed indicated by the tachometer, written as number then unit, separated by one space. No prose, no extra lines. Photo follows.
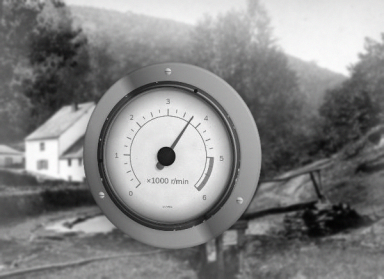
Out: 3750 rpm
